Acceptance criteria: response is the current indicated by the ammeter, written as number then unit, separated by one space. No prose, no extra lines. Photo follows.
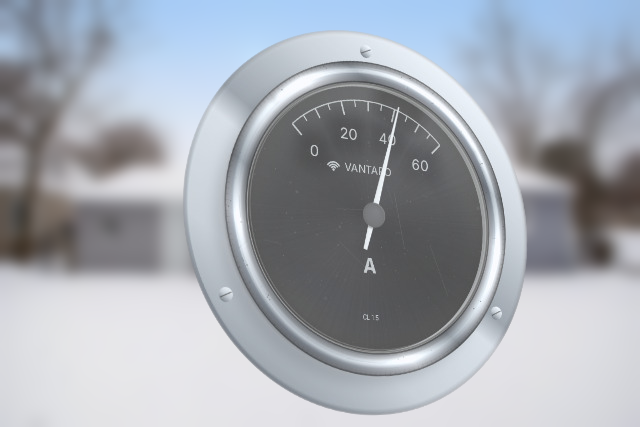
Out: 40 A
